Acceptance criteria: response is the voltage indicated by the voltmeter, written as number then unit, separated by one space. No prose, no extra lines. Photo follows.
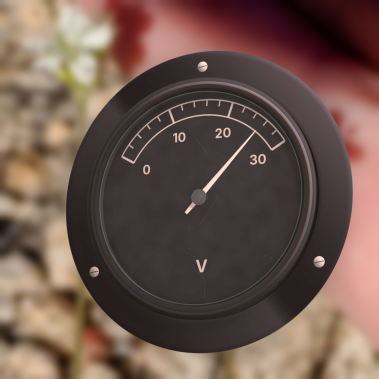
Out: 26 V
